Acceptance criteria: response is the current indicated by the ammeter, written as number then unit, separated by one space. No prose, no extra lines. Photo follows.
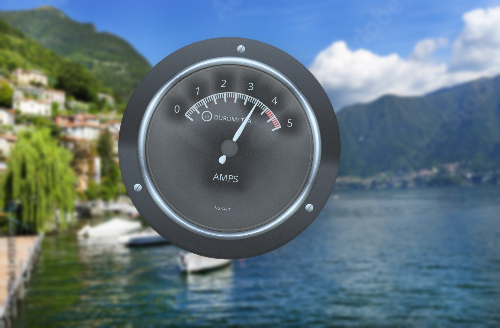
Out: 3.5 A
